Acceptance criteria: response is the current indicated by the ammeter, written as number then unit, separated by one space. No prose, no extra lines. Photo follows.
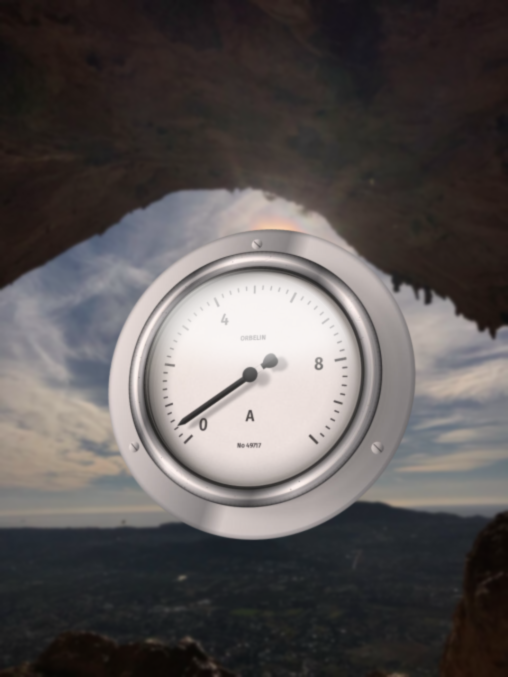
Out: 0.4 A
